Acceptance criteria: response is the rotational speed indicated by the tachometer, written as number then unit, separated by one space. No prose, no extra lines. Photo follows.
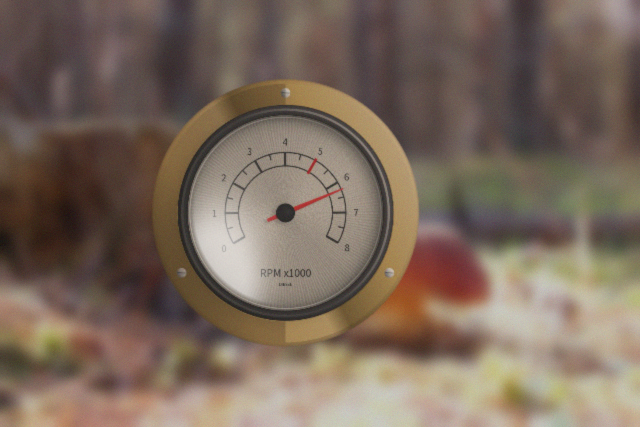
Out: 6250 rpm
